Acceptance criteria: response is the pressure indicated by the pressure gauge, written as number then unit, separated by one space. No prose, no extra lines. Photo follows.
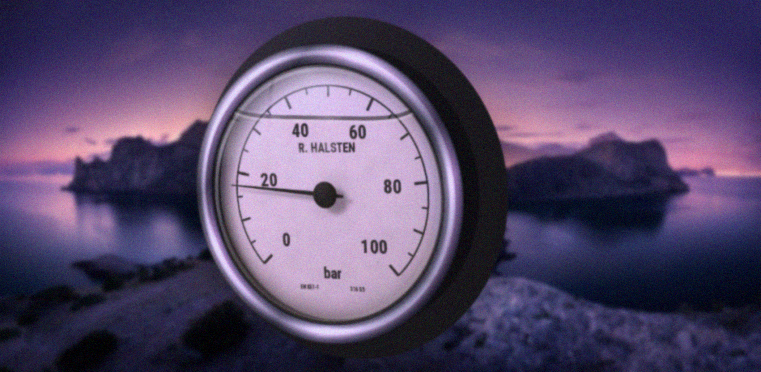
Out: 17.5 bar
